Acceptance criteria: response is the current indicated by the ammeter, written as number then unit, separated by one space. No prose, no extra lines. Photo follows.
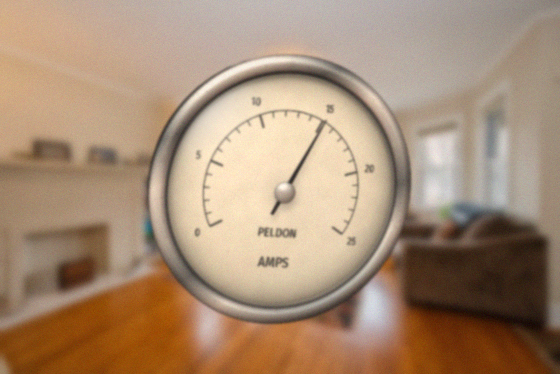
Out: 15 A
